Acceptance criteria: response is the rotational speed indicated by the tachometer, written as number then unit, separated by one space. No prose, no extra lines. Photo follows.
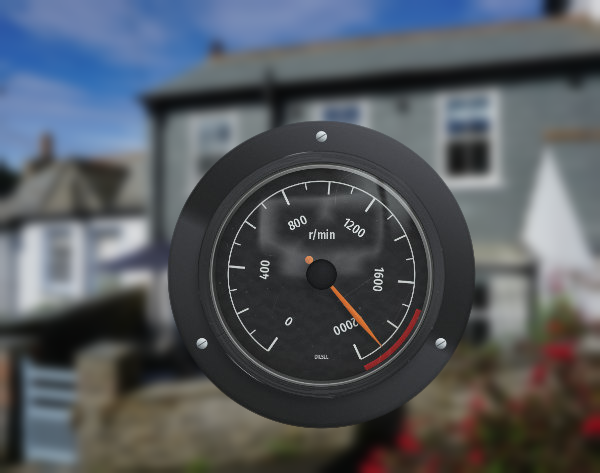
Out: 1900 rpm
